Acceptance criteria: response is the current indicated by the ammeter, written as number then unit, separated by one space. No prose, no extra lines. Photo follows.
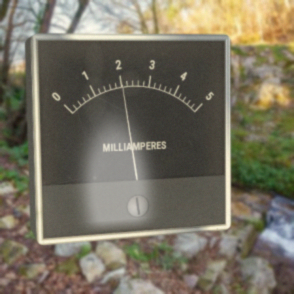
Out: 2 mA
